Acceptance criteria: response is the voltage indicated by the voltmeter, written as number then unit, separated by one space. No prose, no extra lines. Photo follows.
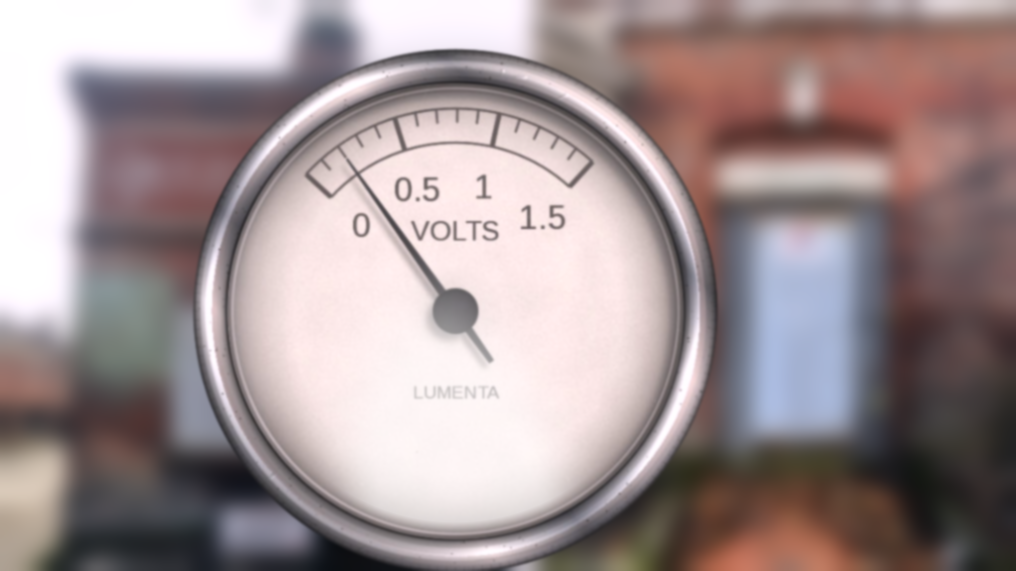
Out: 0.2 V
